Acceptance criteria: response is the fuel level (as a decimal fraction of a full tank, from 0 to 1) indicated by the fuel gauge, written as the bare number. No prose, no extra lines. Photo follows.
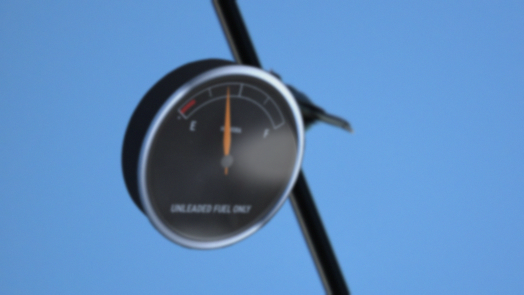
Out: 0.375
